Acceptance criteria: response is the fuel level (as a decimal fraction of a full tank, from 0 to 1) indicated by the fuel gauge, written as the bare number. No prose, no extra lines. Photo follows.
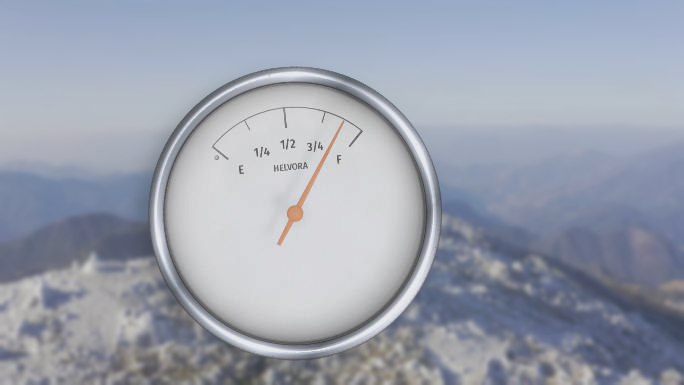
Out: 0.875
